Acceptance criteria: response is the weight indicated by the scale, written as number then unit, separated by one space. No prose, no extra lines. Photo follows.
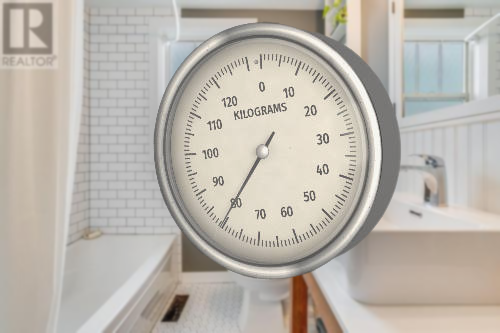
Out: 80 kg
